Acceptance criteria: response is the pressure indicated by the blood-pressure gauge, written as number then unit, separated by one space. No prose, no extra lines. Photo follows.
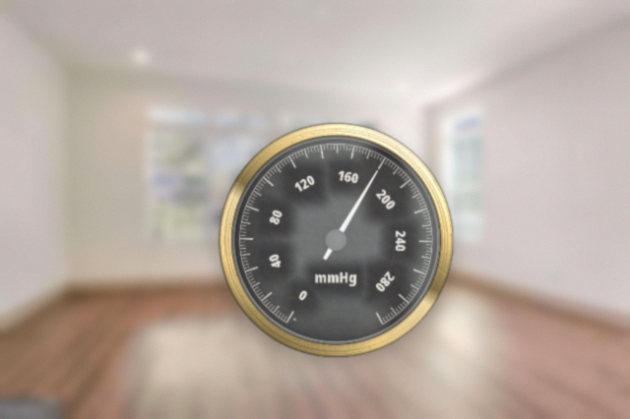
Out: 180 mmHg
